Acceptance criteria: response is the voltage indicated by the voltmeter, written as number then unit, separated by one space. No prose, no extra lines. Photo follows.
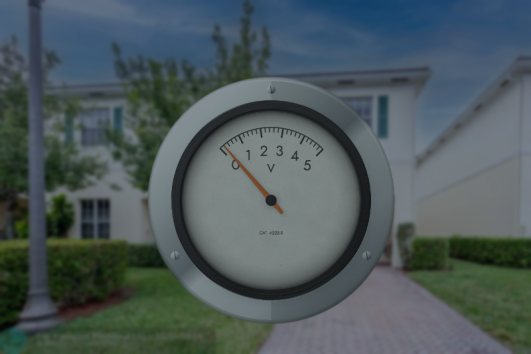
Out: 0.2 V
